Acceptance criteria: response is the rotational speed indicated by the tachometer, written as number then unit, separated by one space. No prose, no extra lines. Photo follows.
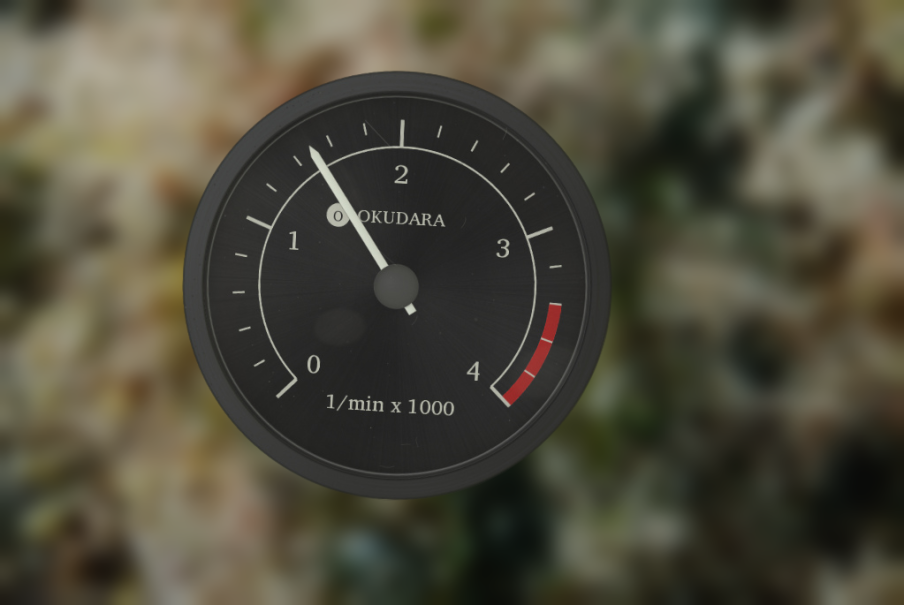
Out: 1500 rpm
